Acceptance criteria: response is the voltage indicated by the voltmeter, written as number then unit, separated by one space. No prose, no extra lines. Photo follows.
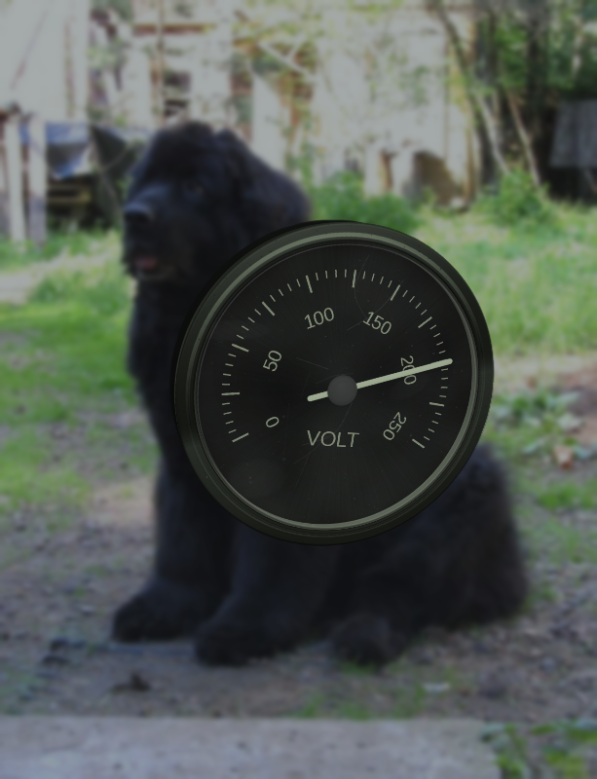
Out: 200 V
